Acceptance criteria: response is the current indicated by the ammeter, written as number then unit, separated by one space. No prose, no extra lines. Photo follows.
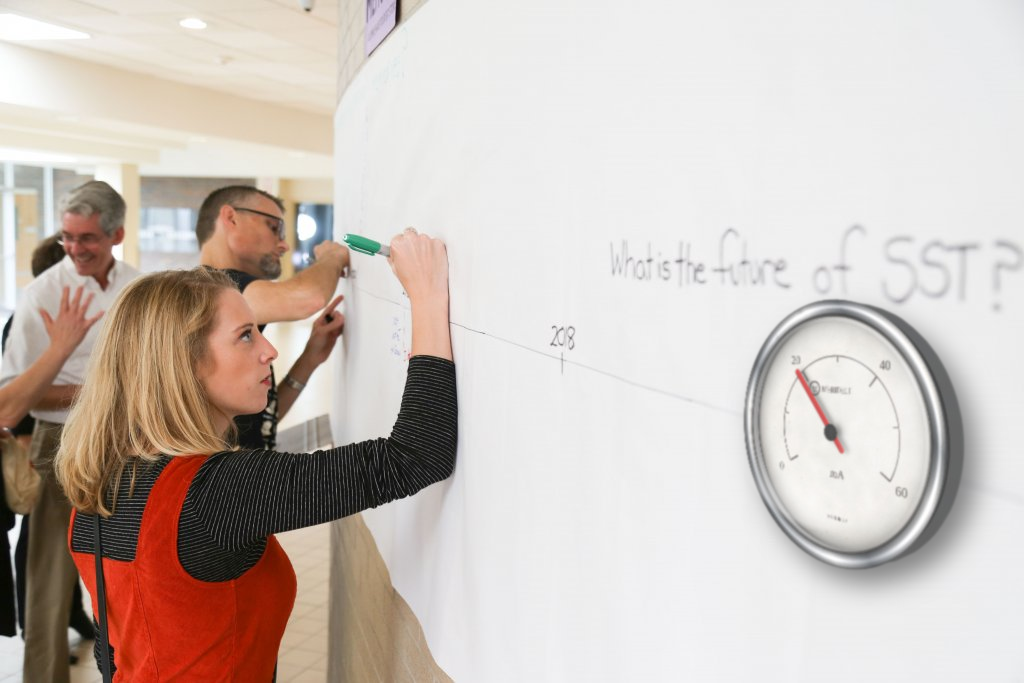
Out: 20 mA
